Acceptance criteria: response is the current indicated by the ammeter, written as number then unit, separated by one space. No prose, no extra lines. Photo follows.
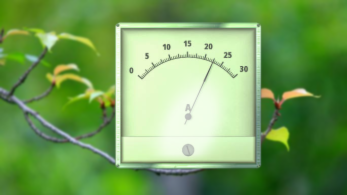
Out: 22.5 A
